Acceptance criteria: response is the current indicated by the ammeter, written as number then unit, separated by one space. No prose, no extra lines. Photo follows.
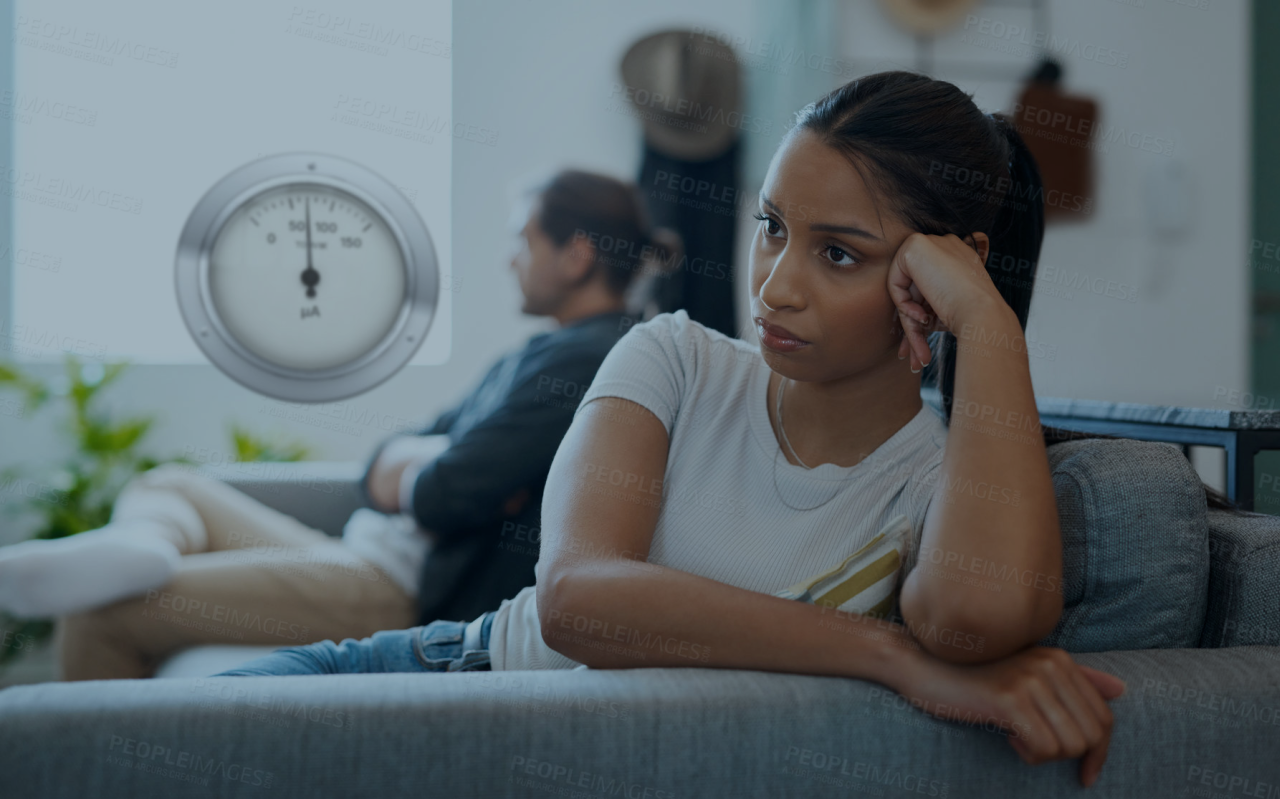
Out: 70 µA
